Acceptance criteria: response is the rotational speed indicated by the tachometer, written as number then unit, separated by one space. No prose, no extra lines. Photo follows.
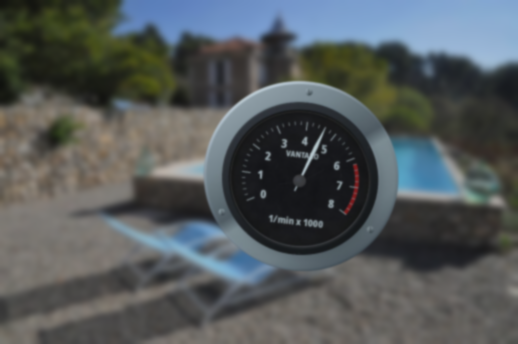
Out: 4600 rpm
